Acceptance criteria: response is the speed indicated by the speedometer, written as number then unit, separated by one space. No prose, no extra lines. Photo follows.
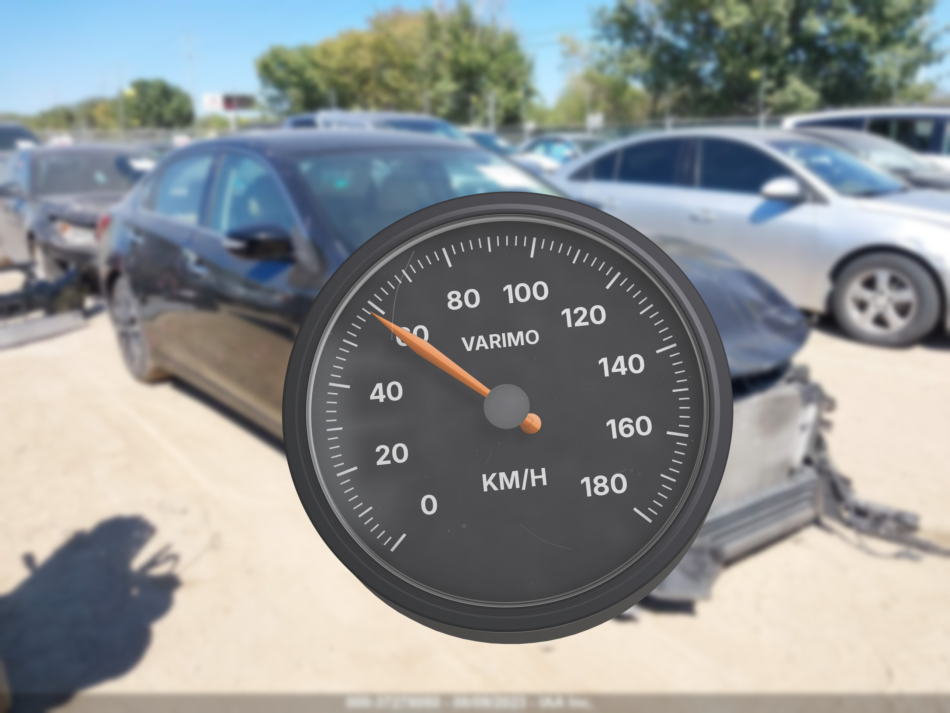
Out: 58 km/h
